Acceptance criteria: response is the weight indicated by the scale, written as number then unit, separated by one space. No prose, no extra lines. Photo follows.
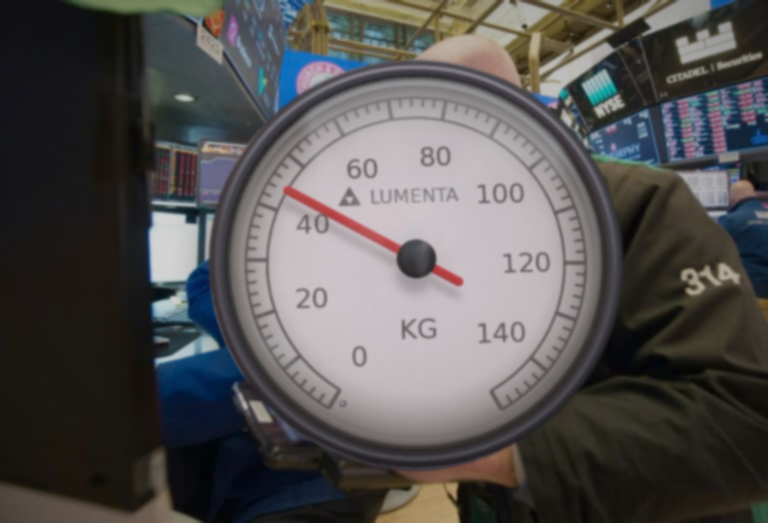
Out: 44 kg
